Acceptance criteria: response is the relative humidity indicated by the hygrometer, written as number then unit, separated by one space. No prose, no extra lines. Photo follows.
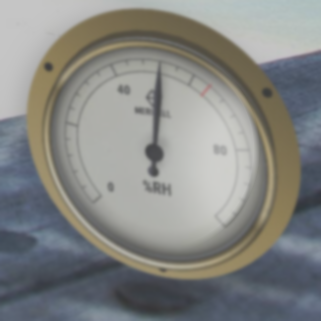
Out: 52 %
